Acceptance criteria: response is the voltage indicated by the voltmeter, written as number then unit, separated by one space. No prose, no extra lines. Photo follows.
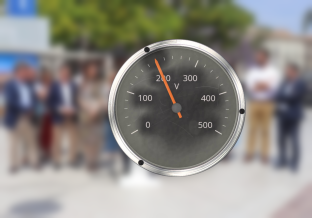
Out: 200 V
